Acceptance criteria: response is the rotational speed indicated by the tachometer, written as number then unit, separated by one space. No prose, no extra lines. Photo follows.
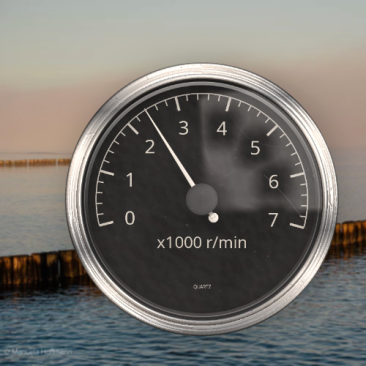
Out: 2400 rpm
